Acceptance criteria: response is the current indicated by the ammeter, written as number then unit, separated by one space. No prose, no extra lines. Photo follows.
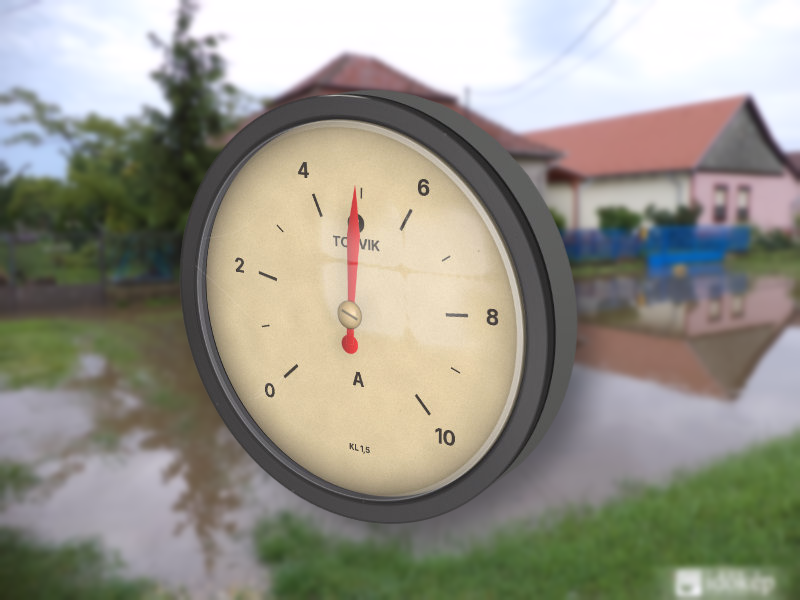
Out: 5 A
